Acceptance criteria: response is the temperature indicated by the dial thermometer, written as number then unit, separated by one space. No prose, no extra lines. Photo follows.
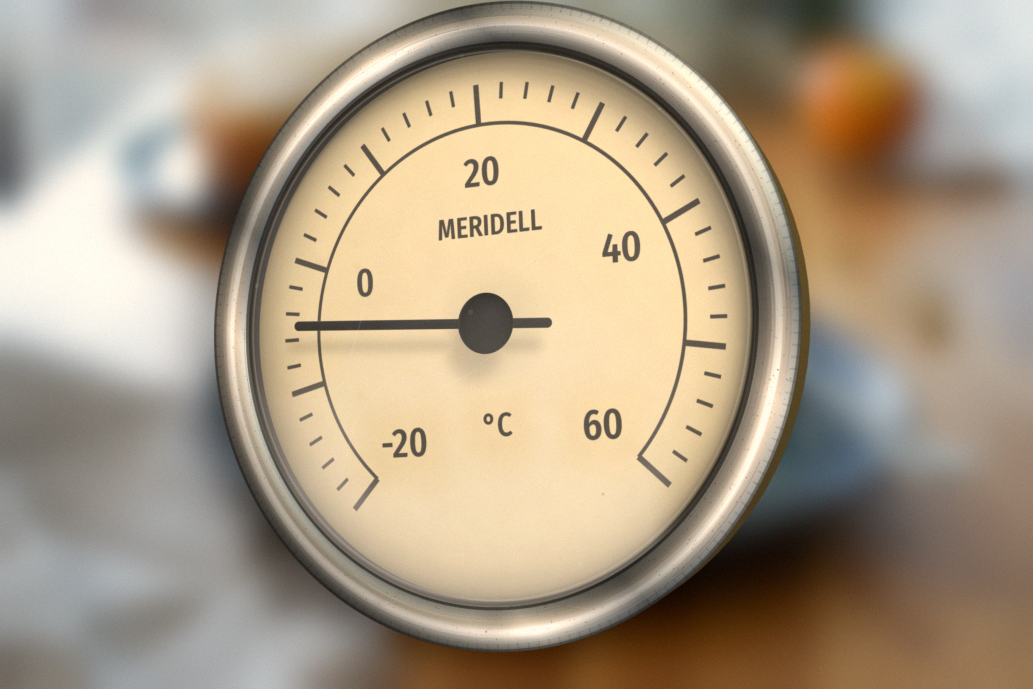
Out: -5 °C
